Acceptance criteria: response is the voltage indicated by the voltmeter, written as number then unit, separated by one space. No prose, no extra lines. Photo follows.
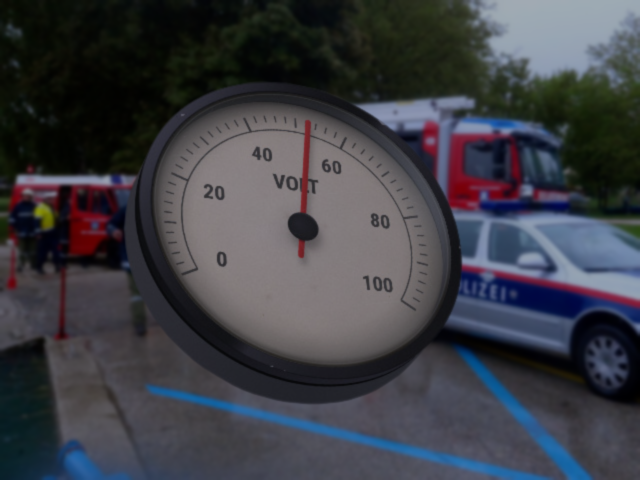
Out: 52 V
